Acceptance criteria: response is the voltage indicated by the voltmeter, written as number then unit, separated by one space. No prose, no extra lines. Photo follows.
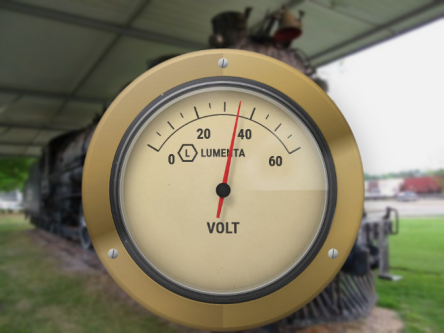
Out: 35 V
